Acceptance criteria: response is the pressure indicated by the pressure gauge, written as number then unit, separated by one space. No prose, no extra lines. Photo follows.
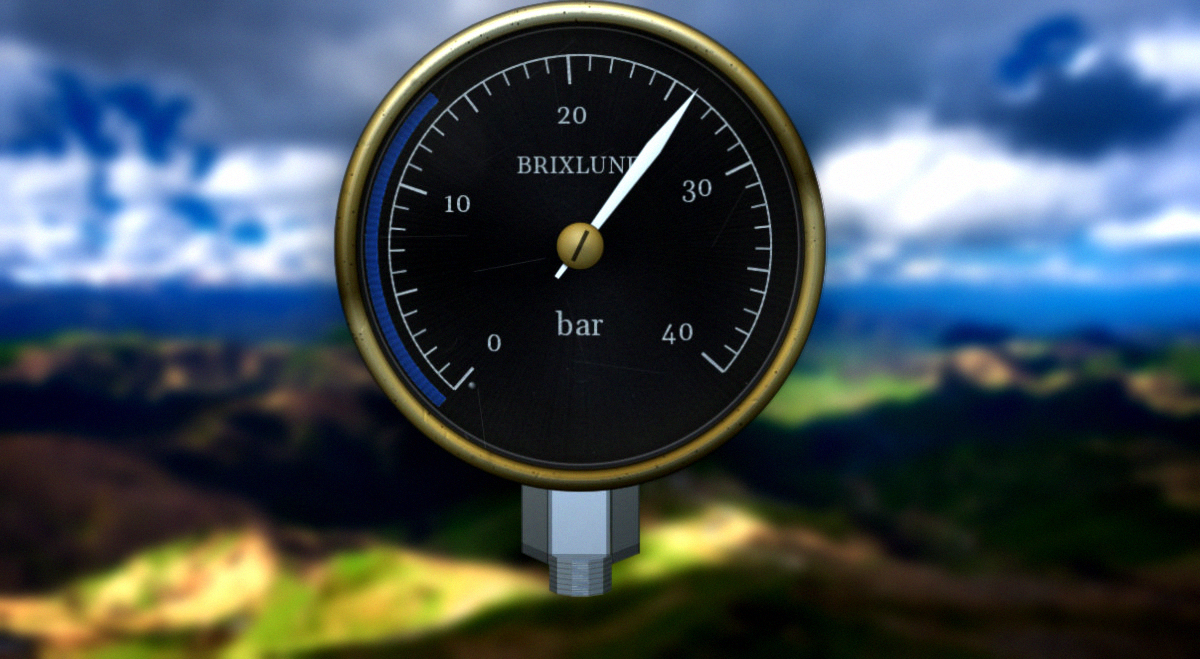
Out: 26 bar
